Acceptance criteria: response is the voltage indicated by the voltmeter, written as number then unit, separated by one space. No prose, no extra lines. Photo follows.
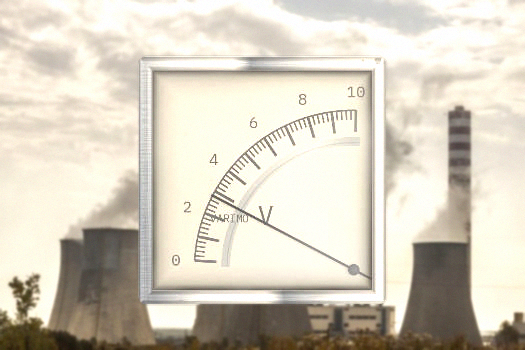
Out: 2.8 V
